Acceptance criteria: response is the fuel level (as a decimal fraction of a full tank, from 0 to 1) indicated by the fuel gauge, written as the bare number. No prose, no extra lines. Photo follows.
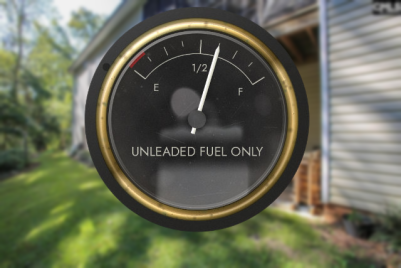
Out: 0.625
